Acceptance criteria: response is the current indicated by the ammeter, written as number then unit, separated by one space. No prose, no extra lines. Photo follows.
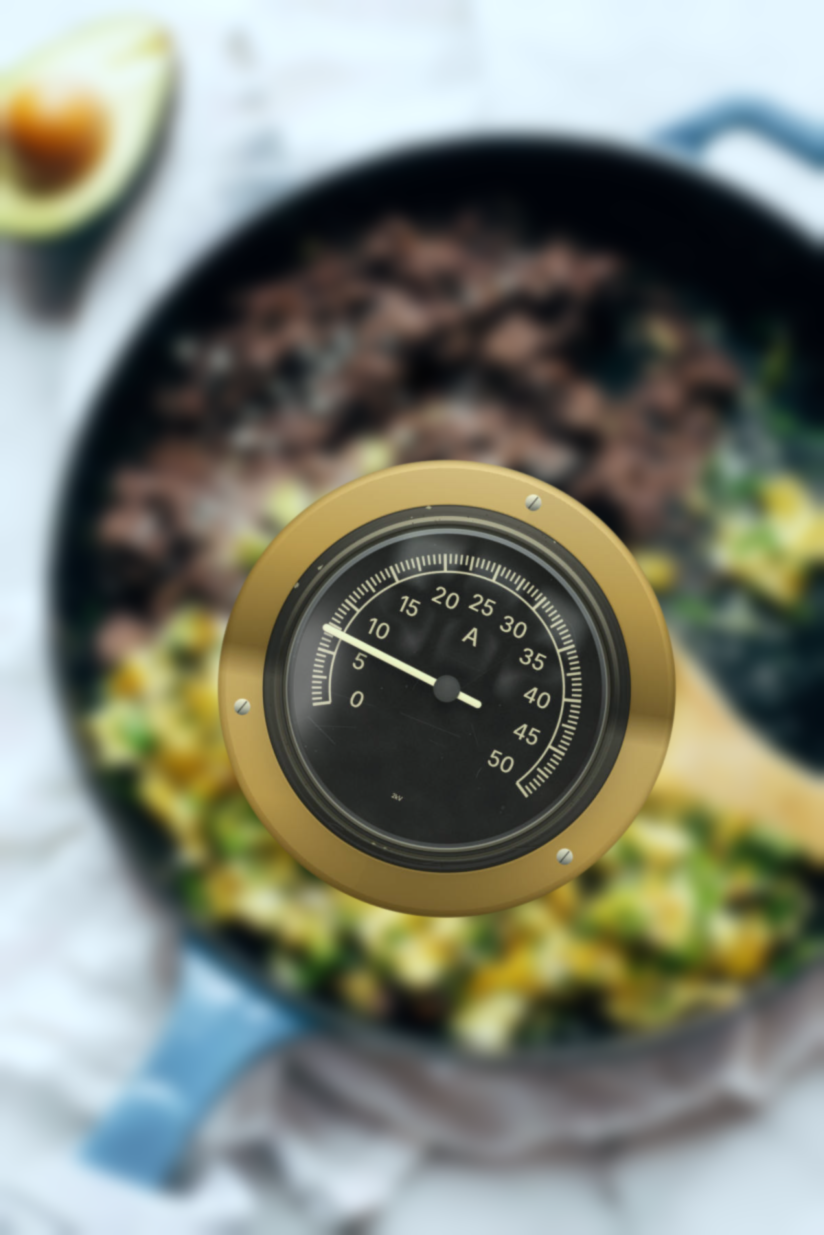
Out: 7 A
